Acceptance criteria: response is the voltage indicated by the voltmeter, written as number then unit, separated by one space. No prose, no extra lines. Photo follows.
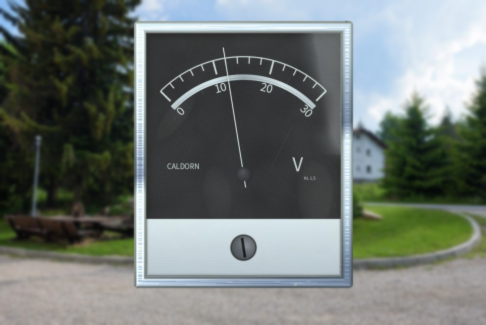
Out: 12 V
